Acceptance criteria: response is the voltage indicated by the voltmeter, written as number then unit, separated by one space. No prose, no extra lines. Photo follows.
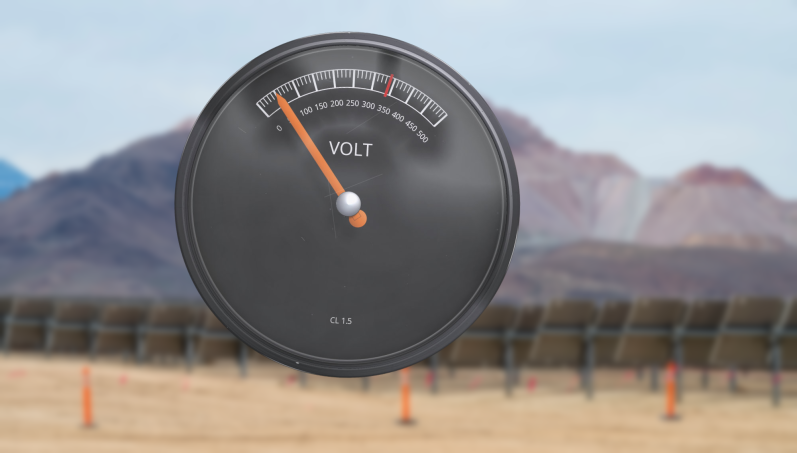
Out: 50 V
